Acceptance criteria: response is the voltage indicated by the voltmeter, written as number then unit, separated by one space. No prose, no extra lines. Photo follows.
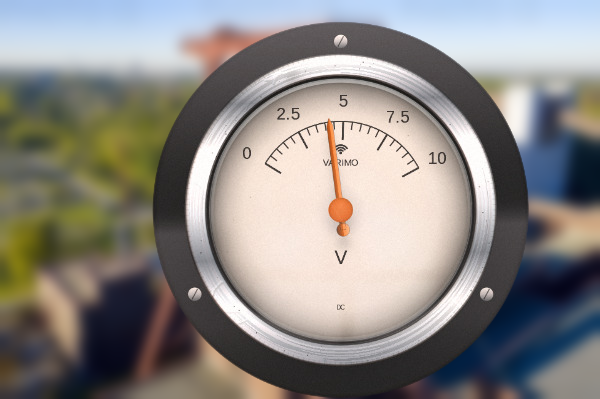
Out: 4.25 V
